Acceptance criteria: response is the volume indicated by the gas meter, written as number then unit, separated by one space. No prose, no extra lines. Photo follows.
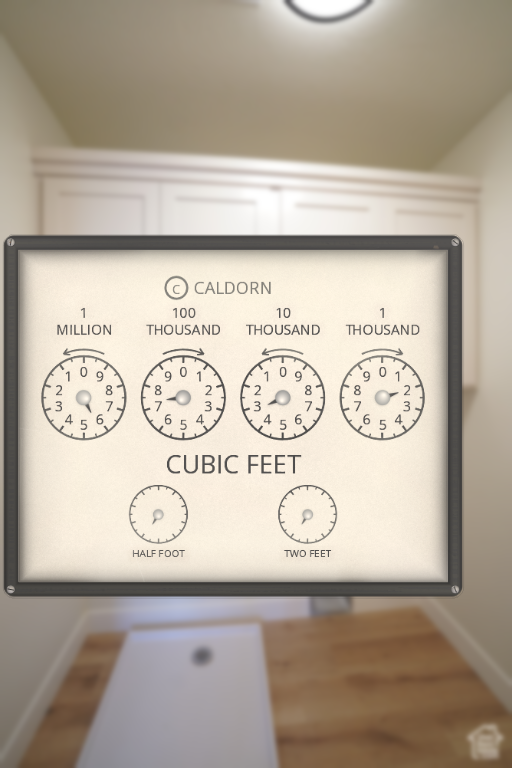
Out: 573200 ft³
